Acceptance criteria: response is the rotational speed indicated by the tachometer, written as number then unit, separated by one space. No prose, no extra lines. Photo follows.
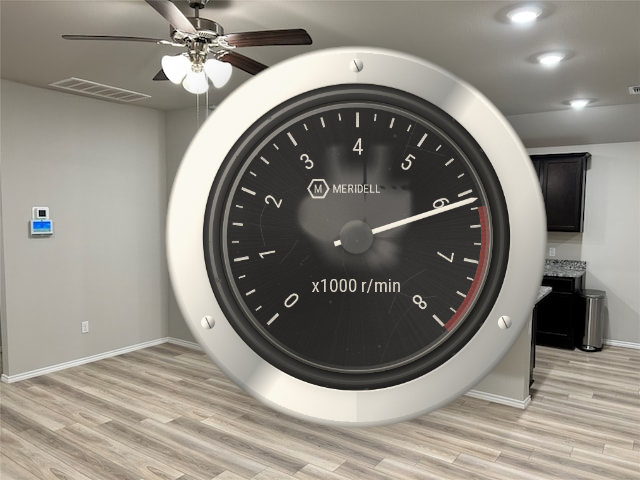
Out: 6125 rpm
